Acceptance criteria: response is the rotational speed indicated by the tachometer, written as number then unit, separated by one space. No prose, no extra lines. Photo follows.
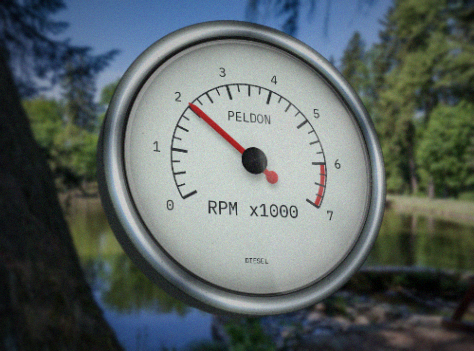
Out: 2000 rpm
